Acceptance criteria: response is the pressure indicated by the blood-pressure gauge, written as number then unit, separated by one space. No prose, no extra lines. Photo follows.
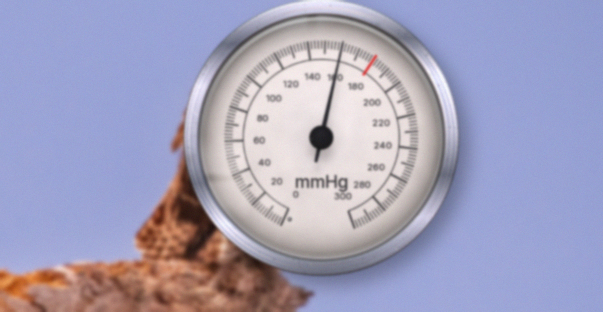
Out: 160 mmHg
